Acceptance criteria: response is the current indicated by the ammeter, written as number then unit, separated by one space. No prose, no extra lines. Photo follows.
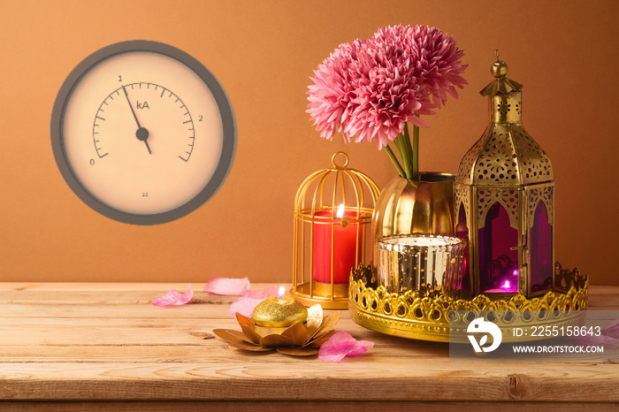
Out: 1 kA
